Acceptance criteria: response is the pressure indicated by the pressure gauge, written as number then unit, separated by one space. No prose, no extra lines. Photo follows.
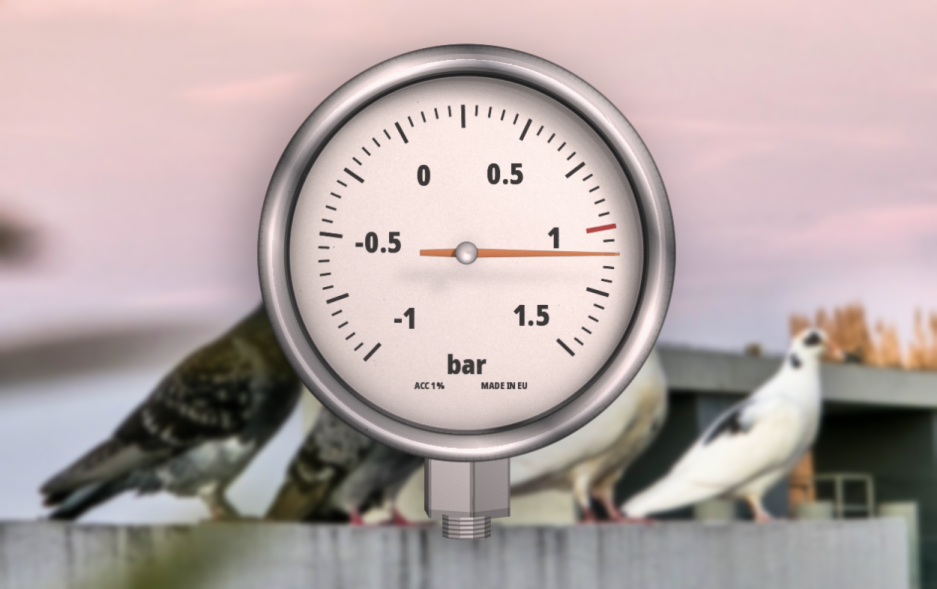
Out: 1.1 bar
